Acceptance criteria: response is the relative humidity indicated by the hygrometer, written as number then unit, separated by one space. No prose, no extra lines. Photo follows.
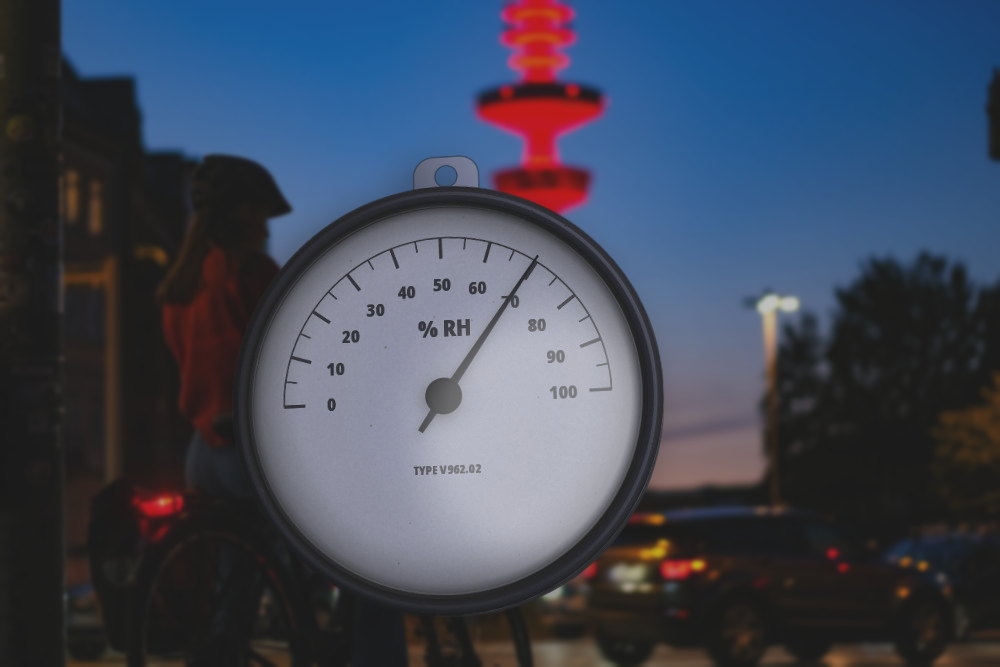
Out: 70 %
